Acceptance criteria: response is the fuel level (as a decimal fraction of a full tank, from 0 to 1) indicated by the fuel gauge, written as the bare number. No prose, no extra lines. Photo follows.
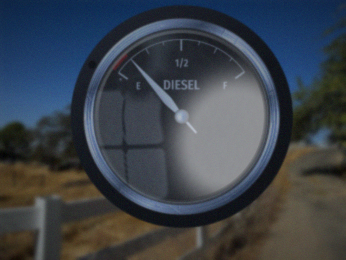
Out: 0.125
